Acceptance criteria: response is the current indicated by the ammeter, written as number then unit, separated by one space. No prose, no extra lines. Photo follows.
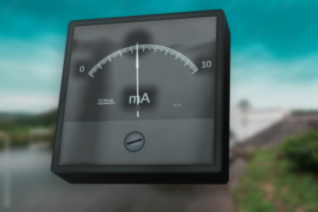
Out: 4.5 mA
